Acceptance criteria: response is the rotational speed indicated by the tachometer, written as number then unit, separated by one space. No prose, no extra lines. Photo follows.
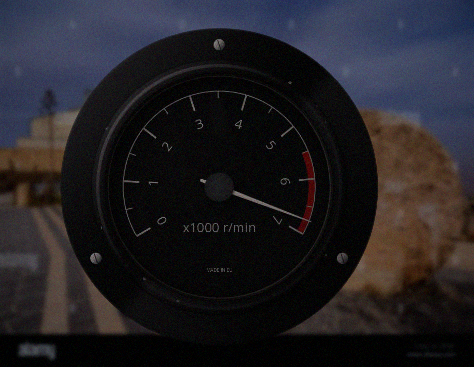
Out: 6750 rpm
